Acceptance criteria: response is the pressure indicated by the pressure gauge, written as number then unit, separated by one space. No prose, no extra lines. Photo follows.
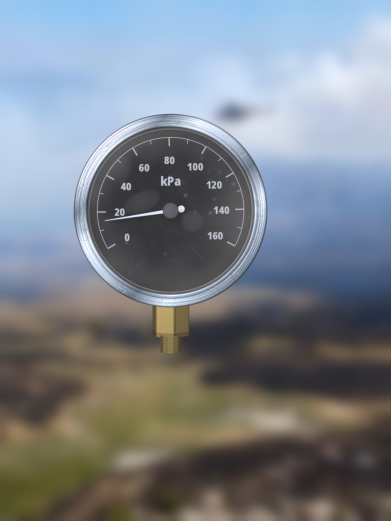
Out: 15 kPa
